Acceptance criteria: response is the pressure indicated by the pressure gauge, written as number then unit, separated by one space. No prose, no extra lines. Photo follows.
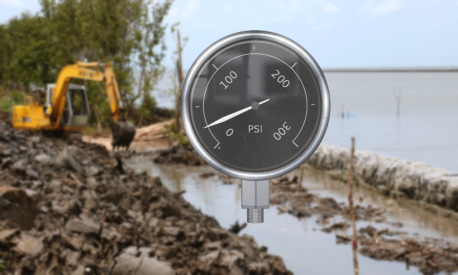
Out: 25 psi
